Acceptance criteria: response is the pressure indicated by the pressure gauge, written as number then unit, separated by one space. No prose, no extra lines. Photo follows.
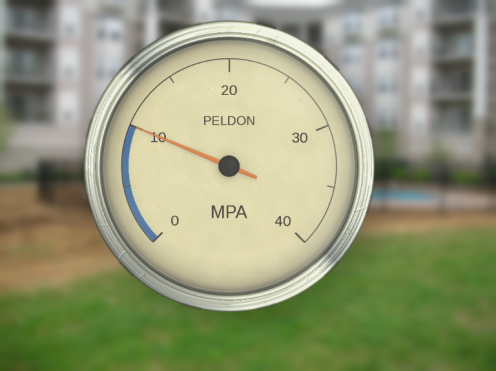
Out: 10 MPa
